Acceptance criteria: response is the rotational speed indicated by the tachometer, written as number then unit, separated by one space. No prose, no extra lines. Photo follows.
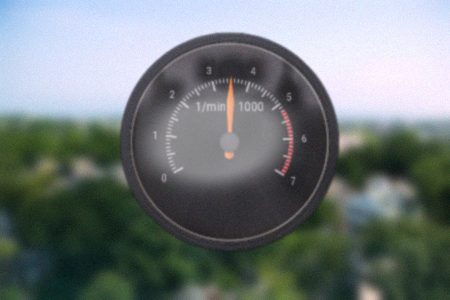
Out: 3500 rpm
